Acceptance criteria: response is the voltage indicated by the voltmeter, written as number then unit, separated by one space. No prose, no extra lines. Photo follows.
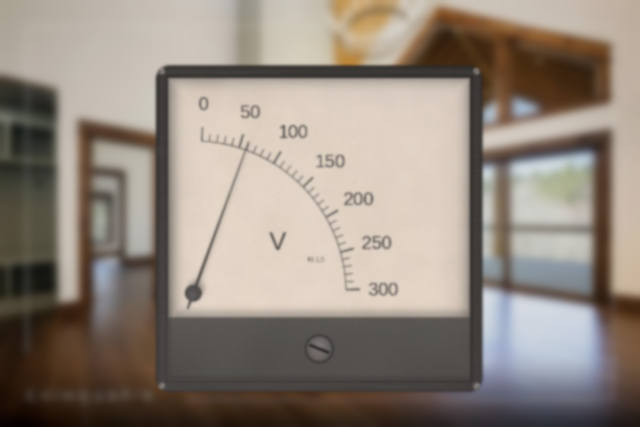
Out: 60 V
